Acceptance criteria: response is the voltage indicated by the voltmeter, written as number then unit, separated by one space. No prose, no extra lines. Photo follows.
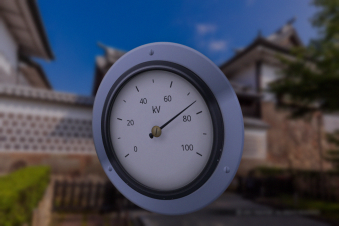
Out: 75 kV
